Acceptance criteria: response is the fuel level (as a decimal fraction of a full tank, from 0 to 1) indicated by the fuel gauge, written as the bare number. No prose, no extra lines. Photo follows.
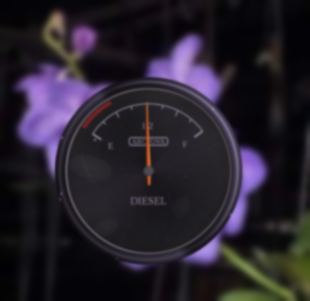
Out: 0.5
